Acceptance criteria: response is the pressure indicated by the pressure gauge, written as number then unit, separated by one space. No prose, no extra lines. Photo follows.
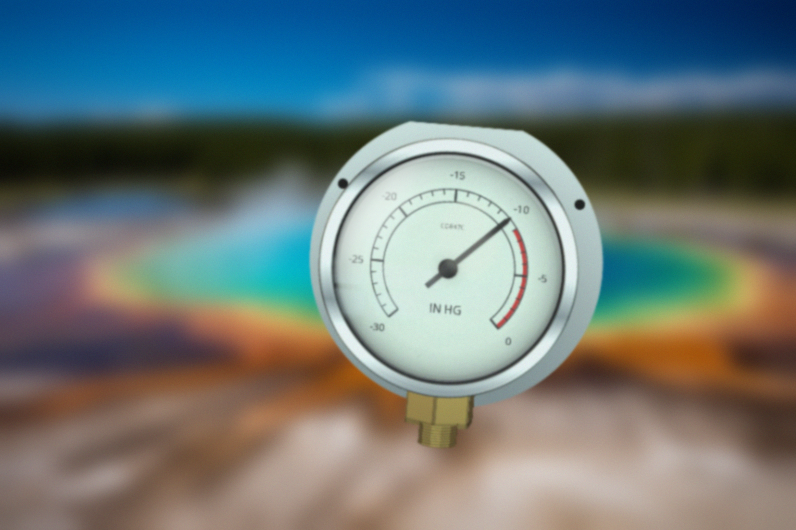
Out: -10 inHg
